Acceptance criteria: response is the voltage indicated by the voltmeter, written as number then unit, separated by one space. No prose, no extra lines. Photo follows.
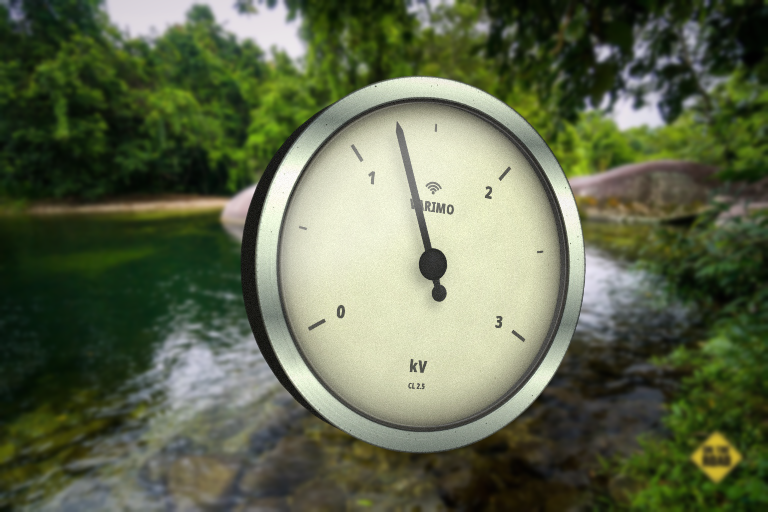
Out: 1.25 kV
